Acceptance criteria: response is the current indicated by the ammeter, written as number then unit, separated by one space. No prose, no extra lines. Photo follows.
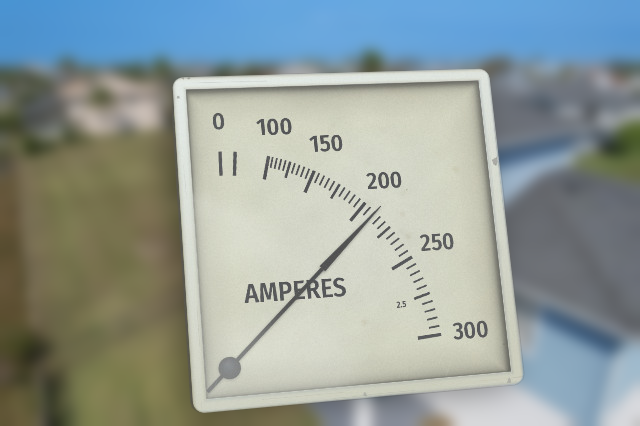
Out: 210 A
